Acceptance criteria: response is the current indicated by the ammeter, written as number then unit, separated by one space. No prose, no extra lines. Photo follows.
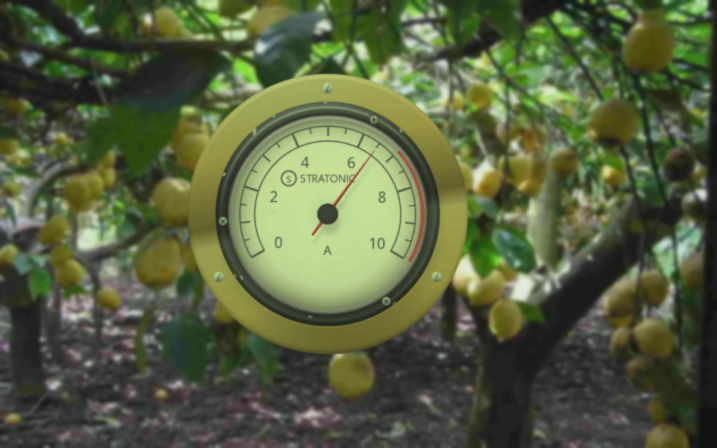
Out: 6.5 A
